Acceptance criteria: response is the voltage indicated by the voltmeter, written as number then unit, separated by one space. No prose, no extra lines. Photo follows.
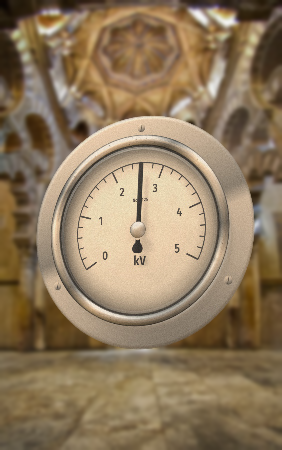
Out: 2.6 kV
